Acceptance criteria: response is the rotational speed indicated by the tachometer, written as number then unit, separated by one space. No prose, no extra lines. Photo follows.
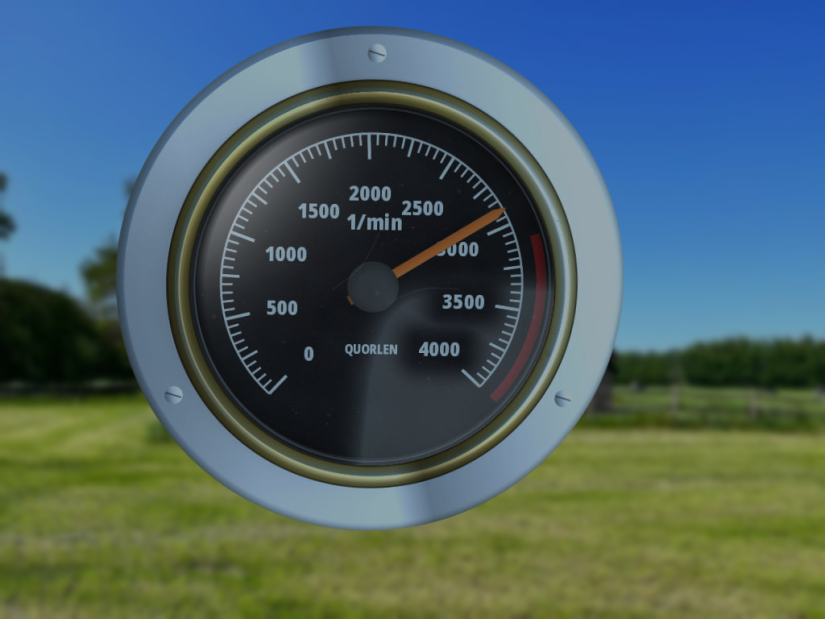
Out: 2900 rpm
